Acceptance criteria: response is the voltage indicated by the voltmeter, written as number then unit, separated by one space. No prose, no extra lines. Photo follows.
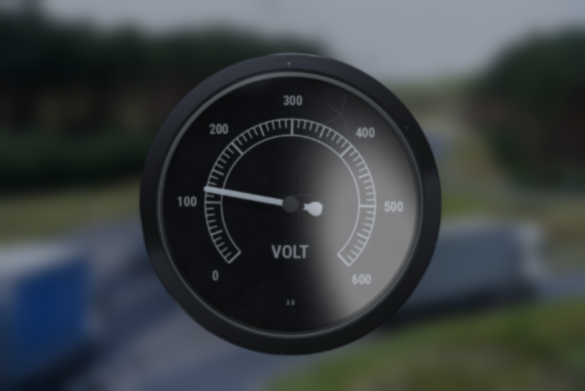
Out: 120 V
